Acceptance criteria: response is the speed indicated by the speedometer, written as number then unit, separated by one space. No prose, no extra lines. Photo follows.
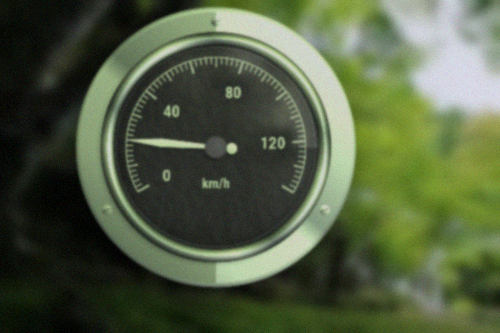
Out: 20 km/h
